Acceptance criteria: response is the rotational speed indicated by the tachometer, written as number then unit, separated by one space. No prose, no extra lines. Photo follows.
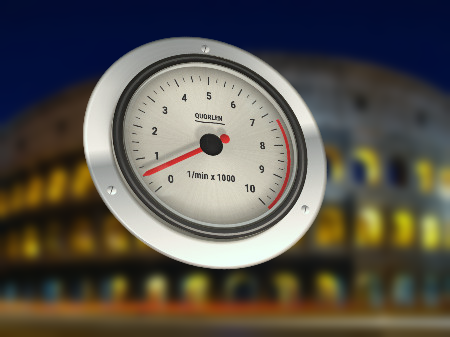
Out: 500 rpm
